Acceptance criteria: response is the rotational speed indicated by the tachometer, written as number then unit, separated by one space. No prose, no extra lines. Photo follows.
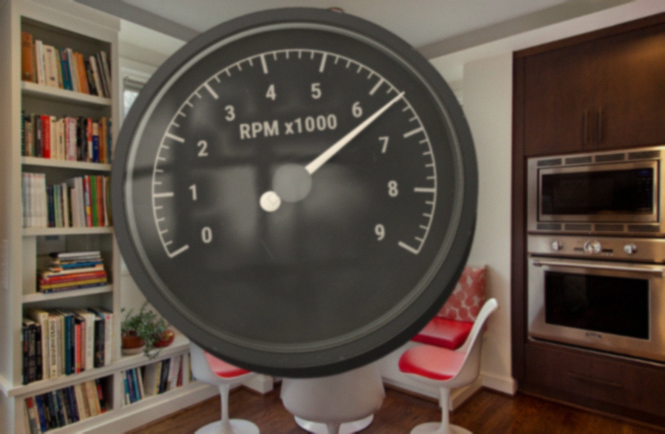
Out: 6400 rpm
